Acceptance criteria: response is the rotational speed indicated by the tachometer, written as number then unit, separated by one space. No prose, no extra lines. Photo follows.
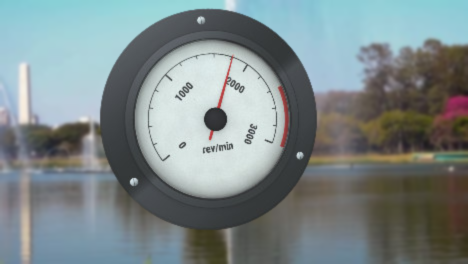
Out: 1800 rpm
